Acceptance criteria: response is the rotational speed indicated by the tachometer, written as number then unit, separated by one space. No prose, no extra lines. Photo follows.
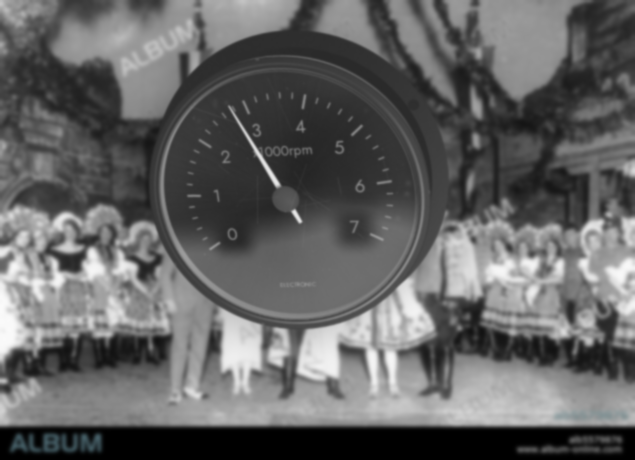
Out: 2800 rpm
